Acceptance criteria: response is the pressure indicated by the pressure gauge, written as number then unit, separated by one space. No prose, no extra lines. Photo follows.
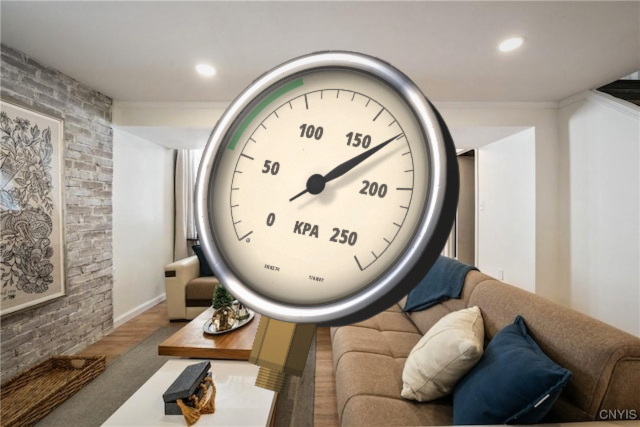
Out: 170 kPa
